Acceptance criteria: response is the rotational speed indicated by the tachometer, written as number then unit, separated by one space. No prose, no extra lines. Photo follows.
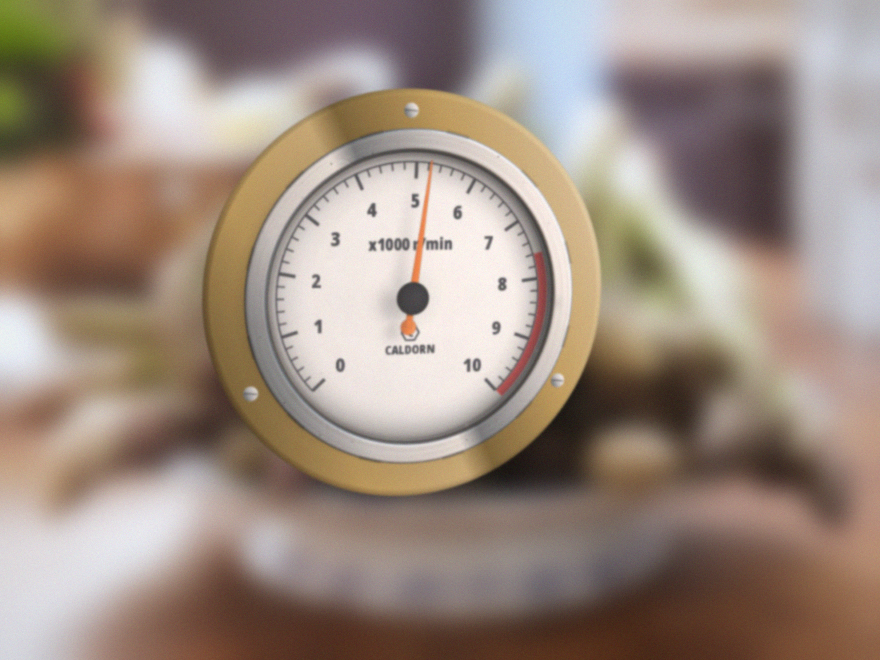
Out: 5200 rpm
